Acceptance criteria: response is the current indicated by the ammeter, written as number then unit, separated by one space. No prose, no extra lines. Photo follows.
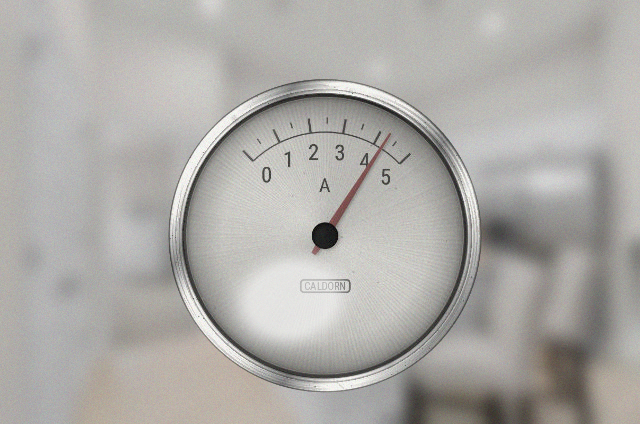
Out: 4.25 A
